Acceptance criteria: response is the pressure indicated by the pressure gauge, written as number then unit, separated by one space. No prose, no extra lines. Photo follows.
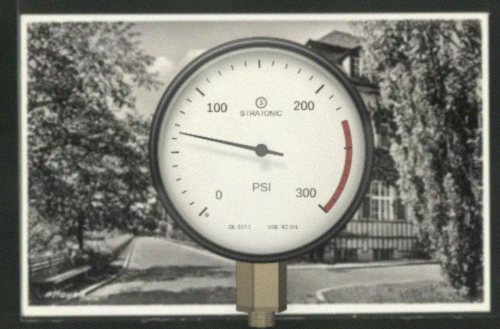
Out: 65 psi
